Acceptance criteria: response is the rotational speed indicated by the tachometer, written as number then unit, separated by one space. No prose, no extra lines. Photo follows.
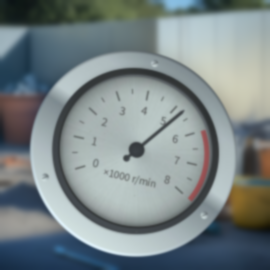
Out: 5250 rpm
